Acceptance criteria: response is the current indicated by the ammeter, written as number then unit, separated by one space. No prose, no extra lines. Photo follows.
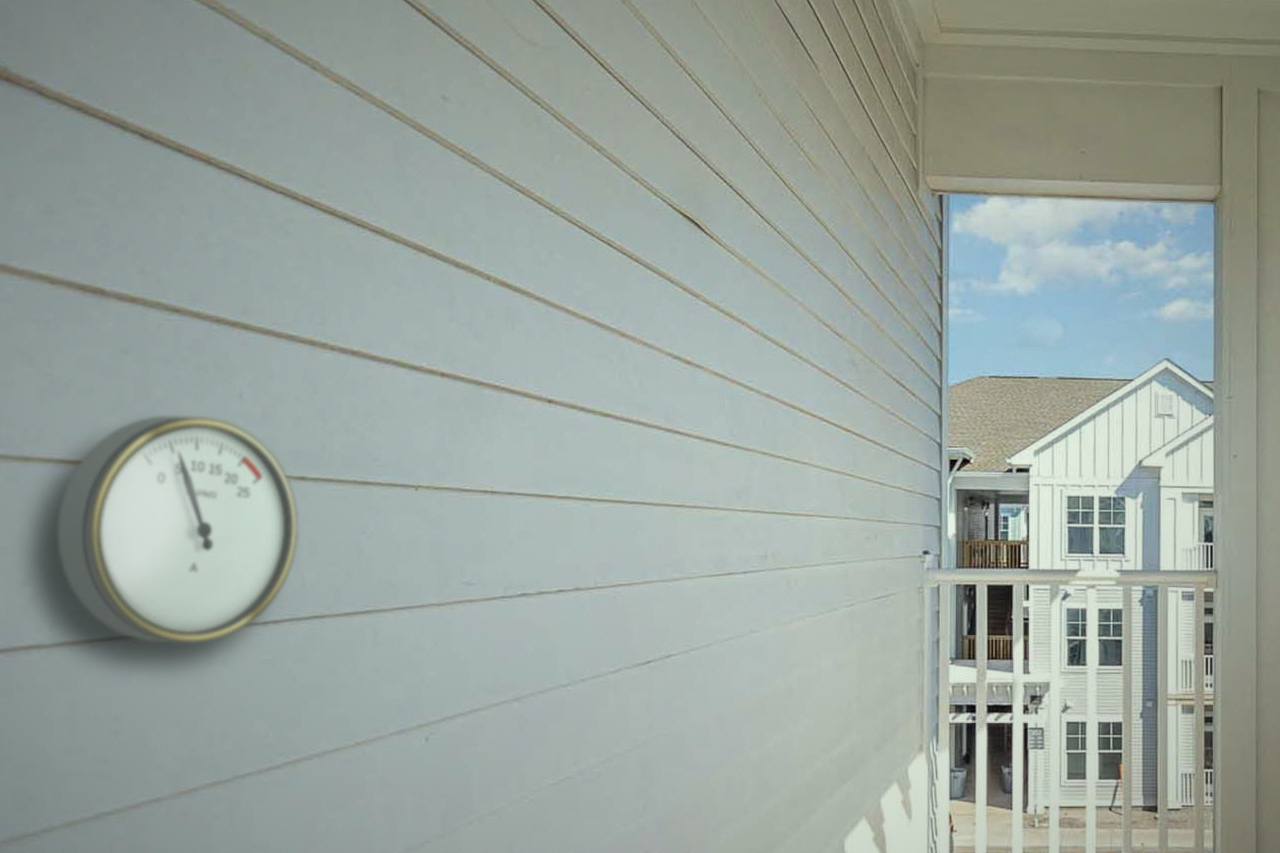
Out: 5 A
